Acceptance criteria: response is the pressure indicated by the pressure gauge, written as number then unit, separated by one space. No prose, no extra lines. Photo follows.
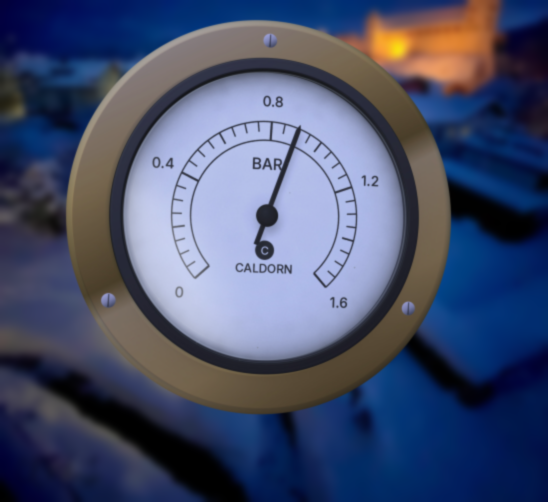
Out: 0.9 bar
